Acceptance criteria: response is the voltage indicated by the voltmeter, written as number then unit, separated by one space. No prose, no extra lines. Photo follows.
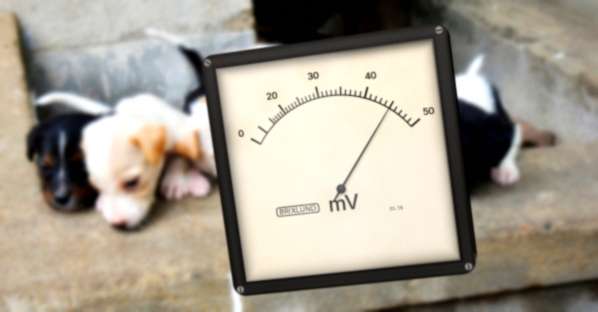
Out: 45 mV
